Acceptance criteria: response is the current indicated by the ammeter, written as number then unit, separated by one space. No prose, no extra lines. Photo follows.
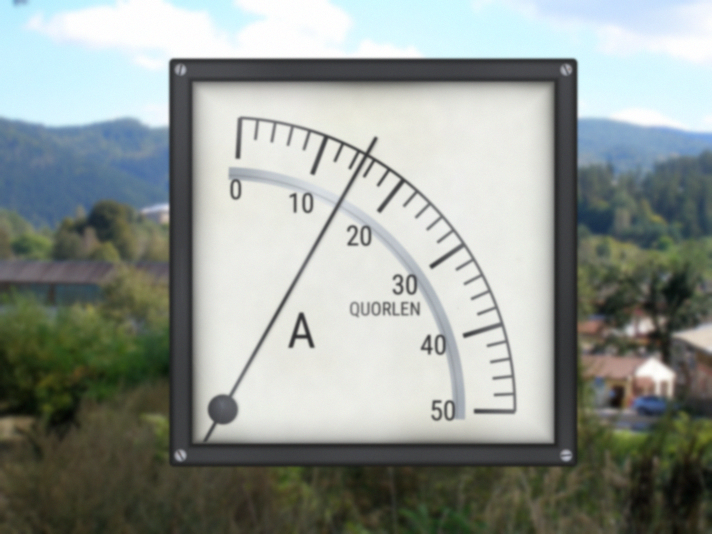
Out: 15 A
